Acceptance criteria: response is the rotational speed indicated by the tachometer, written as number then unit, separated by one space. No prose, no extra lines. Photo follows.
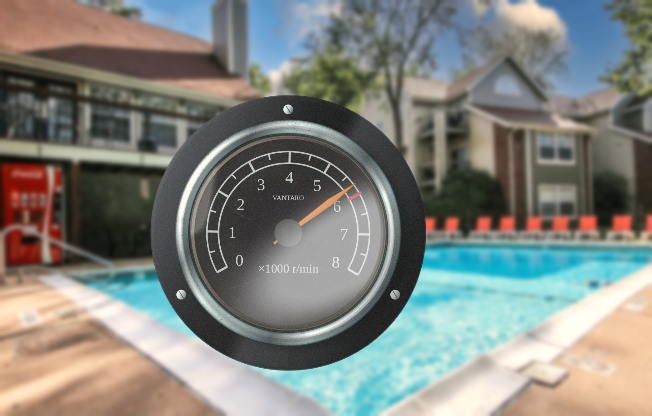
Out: 5750 rpm
